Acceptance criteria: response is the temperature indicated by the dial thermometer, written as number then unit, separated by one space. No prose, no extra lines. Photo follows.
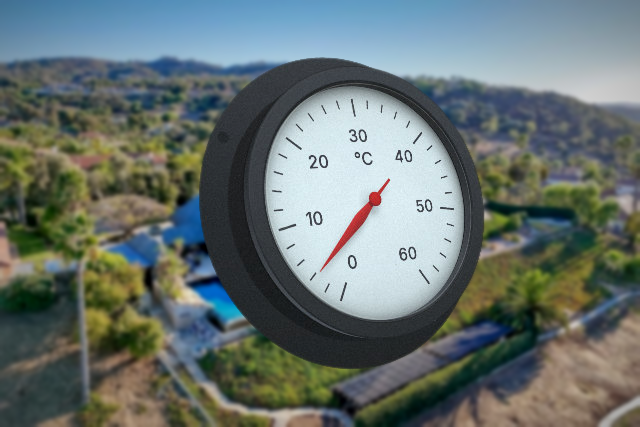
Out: 4 °C
